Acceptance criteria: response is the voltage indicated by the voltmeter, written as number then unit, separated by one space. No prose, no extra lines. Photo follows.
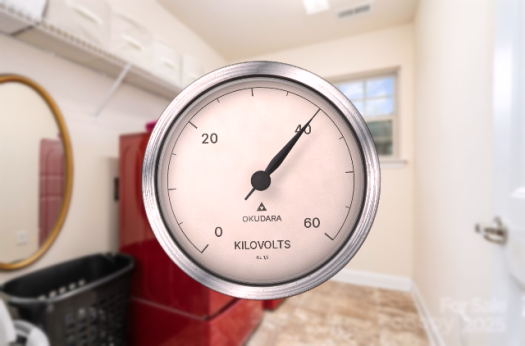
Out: 40 kV
